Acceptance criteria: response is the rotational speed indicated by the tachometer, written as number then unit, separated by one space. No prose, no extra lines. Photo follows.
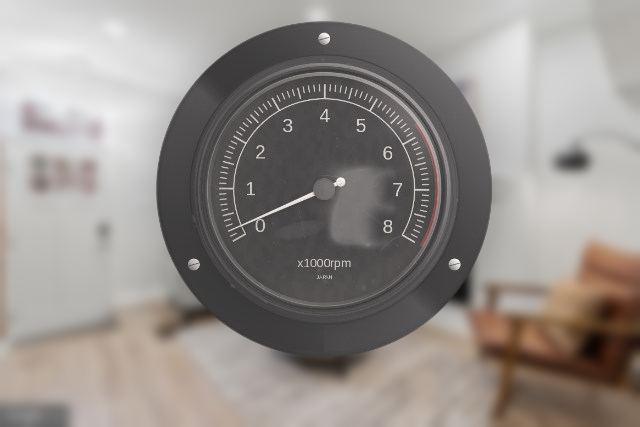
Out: 200 rpm
